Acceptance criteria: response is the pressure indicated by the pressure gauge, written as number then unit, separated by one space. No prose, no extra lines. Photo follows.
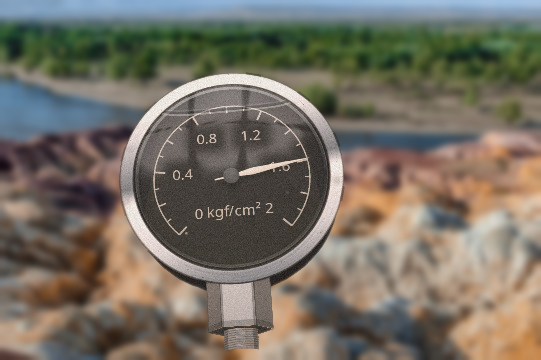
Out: 1.6 kg/cm²
